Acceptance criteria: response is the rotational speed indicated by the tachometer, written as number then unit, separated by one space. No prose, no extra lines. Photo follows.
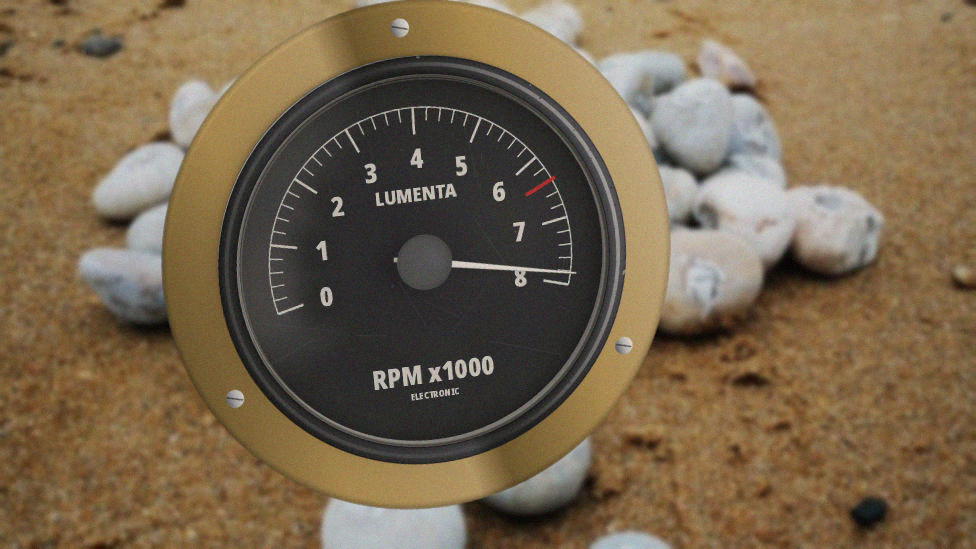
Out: 7800 rpm
